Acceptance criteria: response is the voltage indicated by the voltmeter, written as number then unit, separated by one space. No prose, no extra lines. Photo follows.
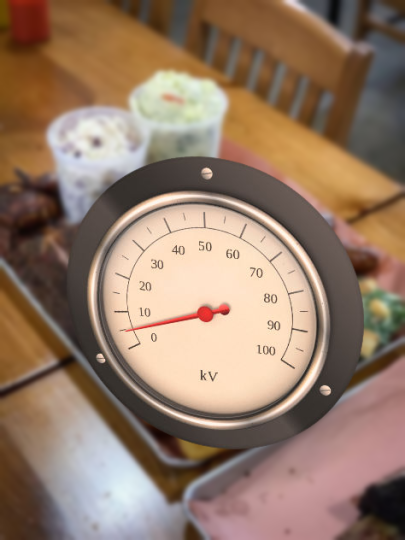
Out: 5 kV
